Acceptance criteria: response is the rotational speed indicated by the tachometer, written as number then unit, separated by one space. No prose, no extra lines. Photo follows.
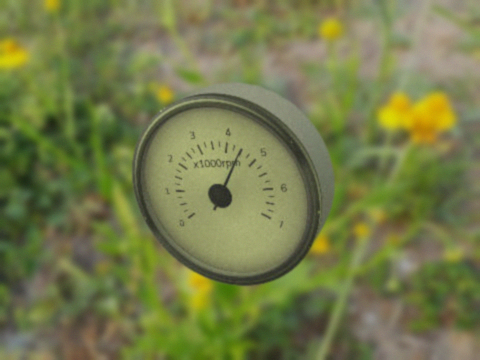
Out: 4500 rpm
